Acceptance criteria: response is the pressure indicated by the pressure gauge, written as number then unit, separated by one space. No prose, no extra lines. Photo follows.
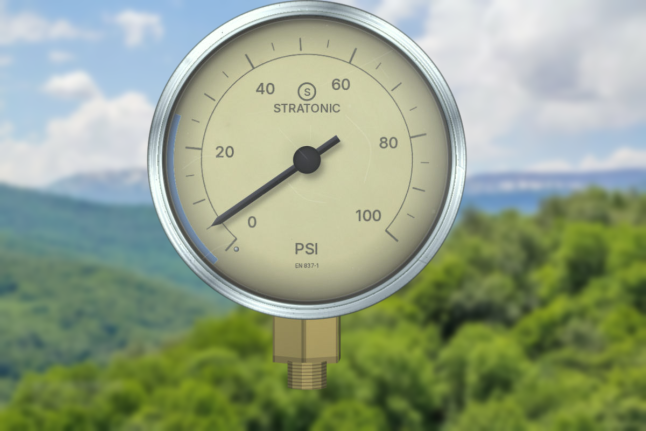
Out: 5 psi
